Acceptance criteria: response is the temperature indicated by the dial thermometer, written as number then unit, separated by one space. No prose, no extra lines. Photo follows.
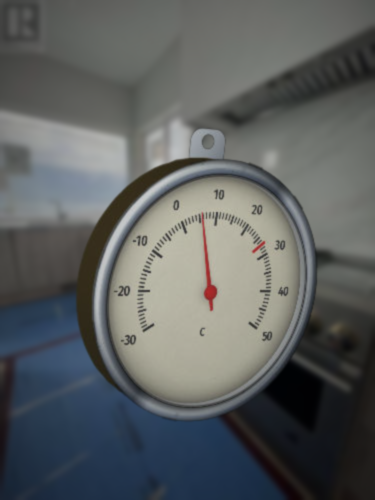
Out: 5 °C
